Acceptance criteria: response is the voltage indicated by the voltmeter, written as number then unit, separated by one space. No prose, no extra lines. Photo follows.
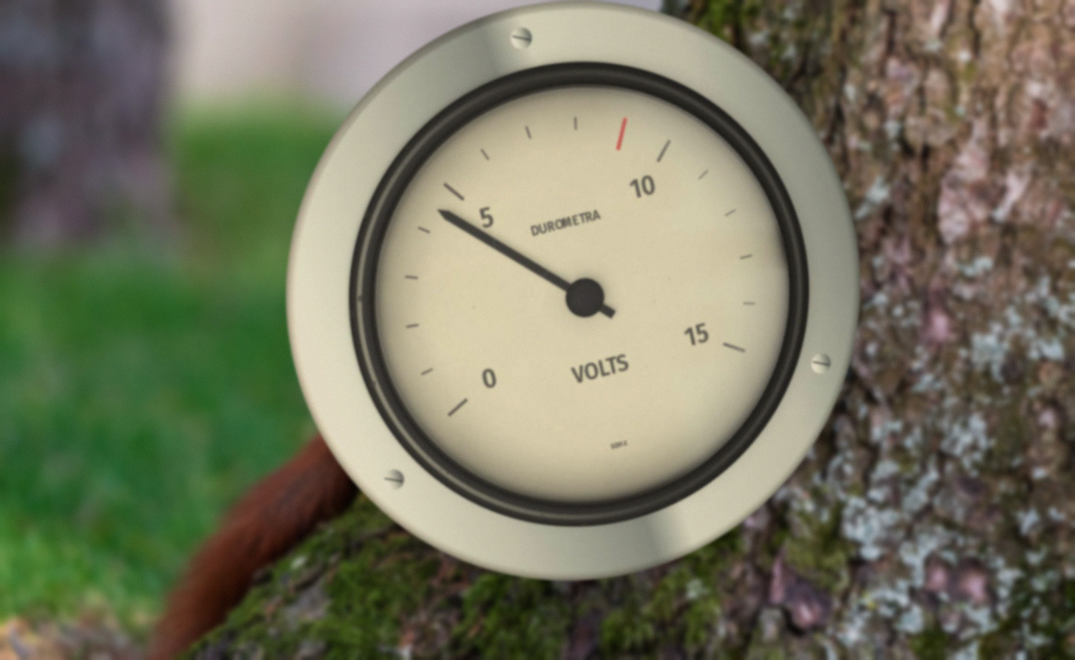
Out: 4.5 V
